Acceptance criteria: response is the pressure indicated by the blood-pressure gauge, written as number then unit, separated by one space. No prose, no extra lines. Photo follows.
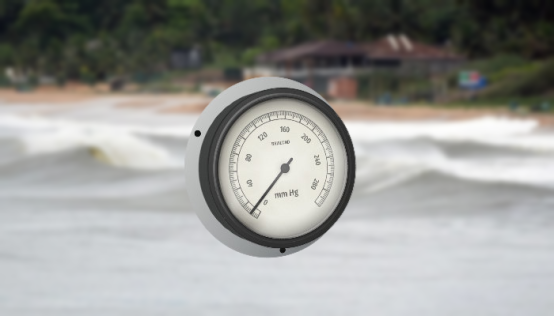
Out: 10 mmHg
